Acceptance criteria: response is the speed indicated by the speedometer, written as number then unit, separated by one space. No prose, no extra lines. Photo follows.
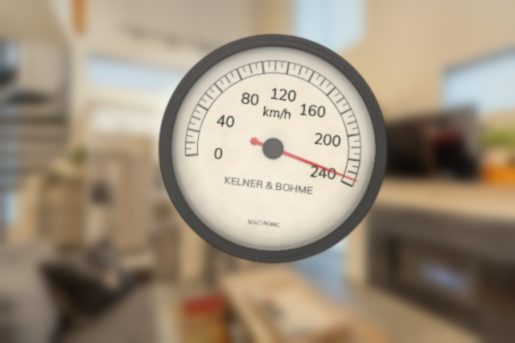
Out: 235 km/h
